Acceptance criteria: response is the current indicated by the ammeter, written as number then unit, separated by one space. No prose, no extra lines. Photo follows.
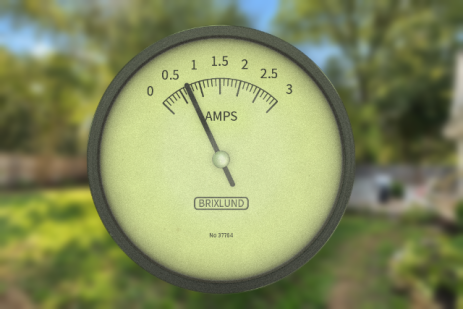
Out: 0.7 A
